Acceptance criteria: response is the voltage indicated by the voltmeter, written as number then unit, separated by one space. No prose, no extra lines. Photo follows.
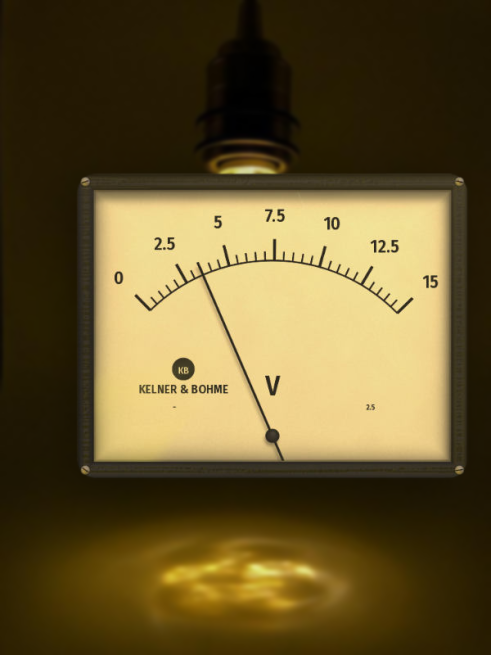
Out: 3.5 V
